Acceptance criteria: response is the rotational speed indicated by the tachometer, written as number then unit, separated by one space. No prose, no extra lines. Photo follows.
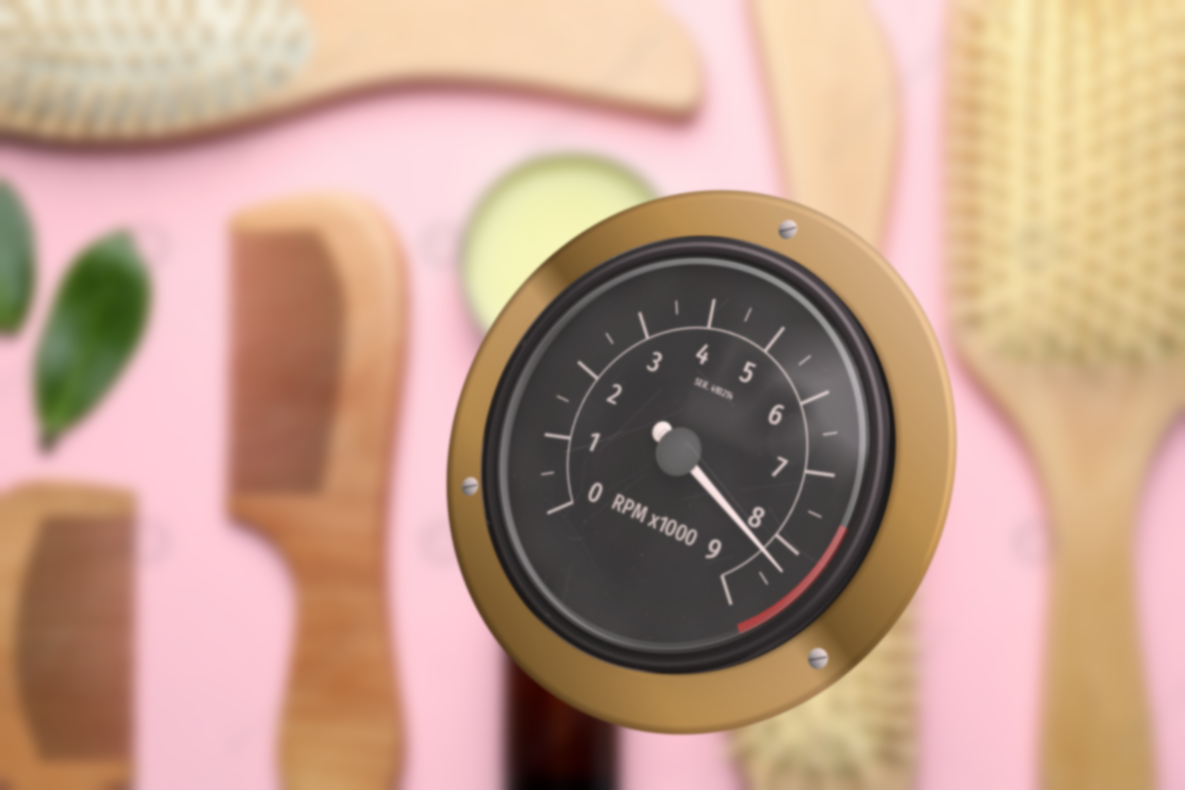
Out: 8250 rpm
